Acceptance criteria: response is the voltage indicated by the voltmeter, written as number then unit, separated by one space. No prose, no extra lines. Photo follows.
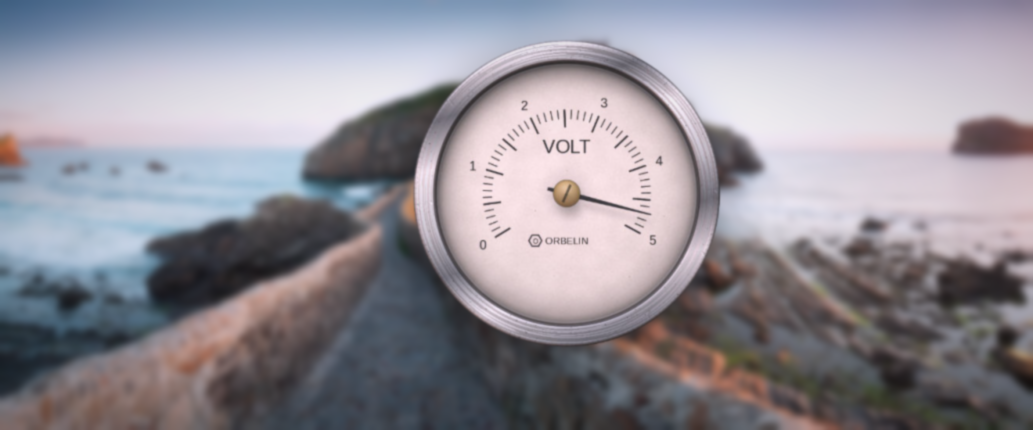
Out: 4.7 V
